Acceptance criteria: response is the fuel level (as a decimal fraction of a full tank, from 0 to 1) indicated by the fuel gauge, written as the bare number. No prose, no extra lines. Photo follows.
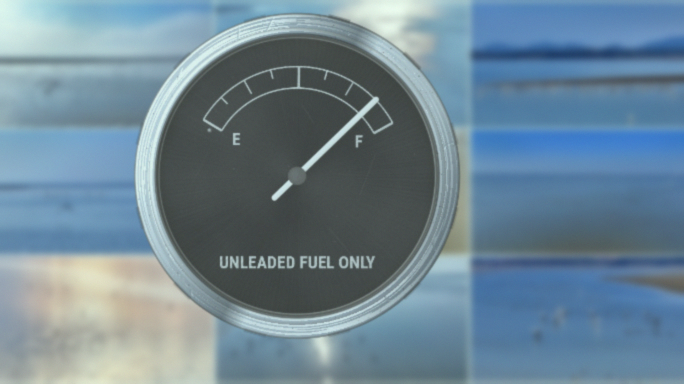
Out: 0.875
